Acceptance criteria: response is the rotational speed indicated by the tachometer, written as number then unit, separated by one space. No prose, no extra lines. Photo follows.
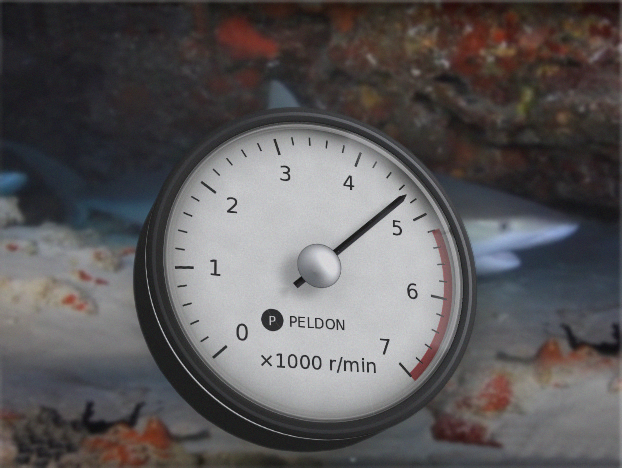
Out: 4700 rpm
